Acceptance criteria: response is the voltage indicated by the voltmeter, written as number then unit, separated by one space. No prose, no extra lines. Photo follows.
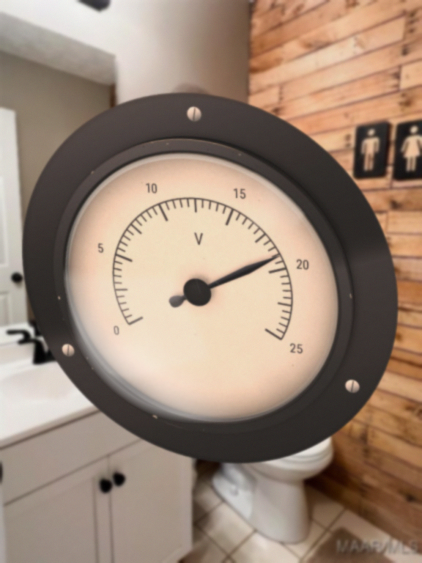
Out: 19 V
